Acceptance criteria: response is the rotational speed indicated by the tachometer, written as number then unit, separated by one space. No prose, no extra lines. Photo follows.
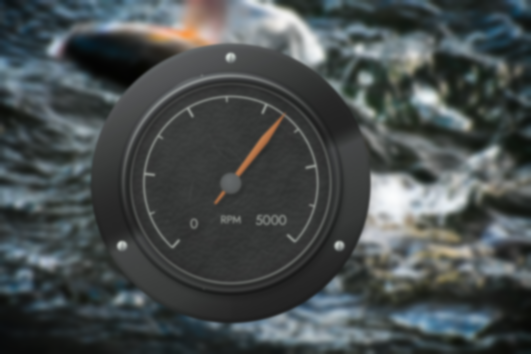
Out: 3250 rpm
